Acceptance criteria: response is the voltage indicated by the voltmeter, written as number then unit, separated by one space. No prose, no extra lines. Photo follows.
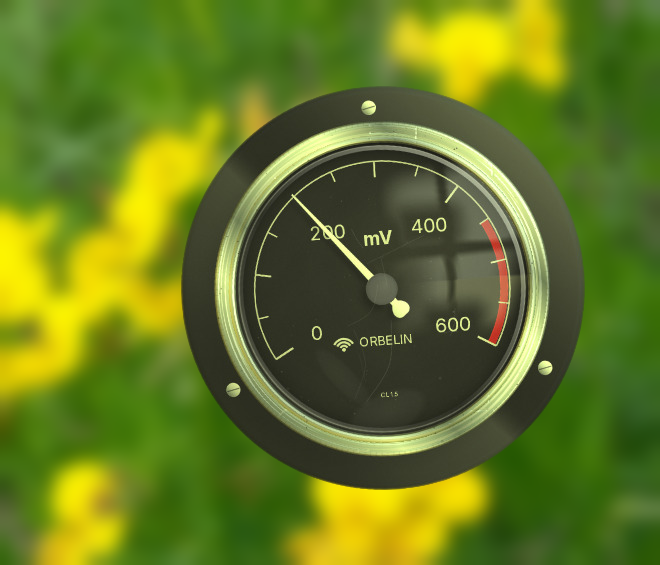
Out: 200 mV
